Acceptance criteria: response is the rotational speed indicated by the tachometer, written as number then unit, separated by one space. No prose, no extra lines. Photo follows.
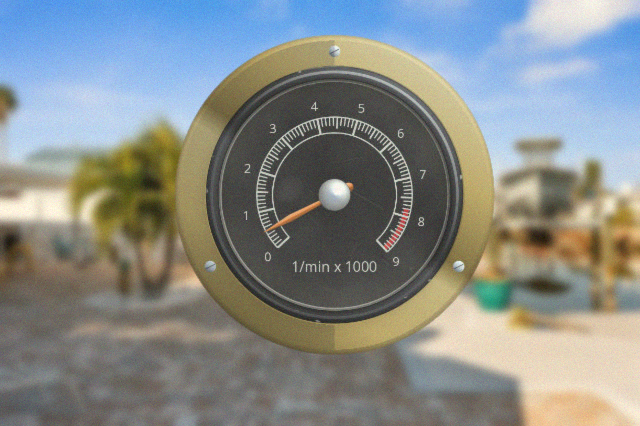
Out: 500 rpm
